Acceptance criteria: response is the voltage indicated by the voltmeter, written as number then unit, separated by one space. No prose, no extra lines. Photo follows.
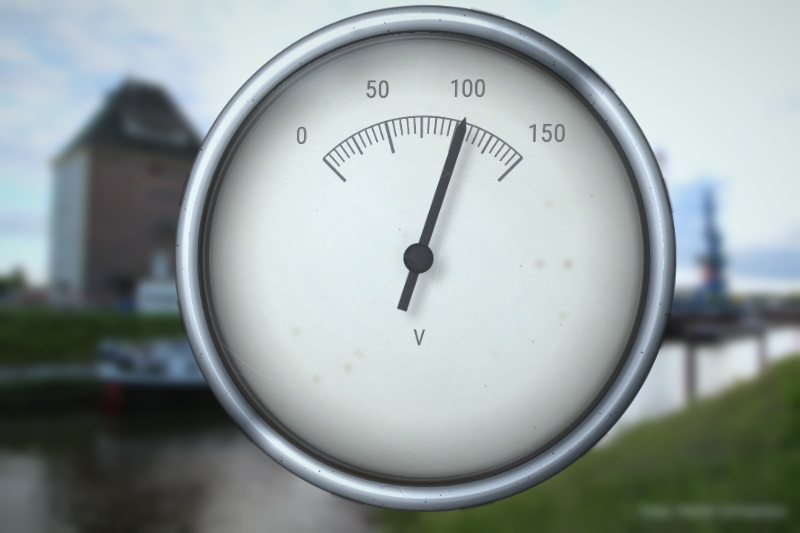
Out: 105 V
